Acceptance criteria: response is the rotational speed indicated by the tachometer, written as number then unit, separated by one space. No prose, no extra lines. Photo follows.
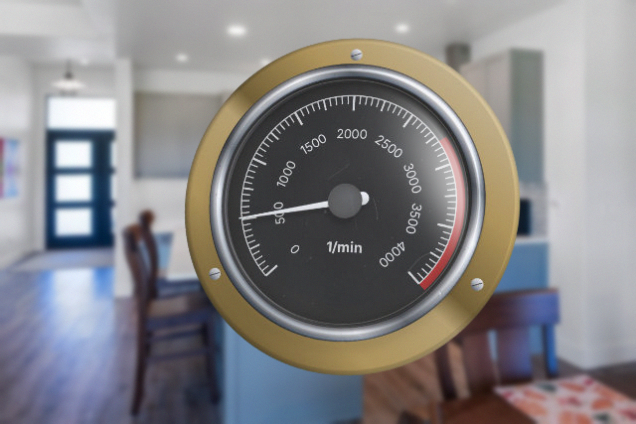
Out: 500 rpm
